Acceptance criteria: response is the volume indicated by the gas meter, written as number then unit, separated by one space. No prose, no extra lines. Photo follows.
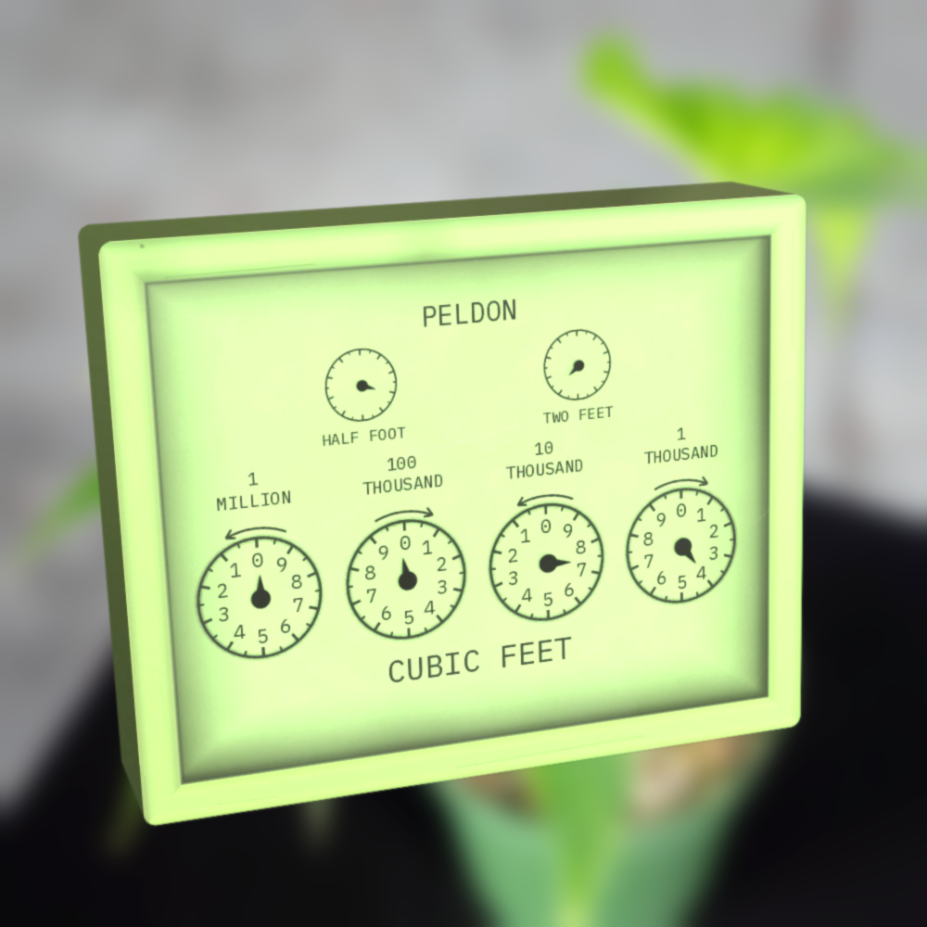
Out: 997400 ft³
